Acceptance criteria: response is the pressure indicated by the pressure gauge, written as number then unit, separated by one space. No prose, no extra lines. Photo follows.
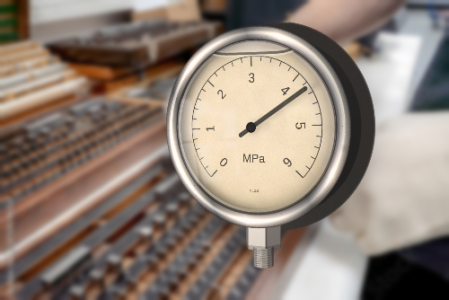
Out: 4.3 MPa
